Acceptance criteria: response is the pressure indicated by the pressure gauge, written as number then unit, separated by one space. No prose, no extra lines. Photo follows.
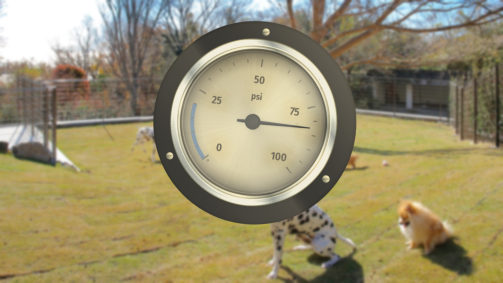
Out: 82.5 psi
